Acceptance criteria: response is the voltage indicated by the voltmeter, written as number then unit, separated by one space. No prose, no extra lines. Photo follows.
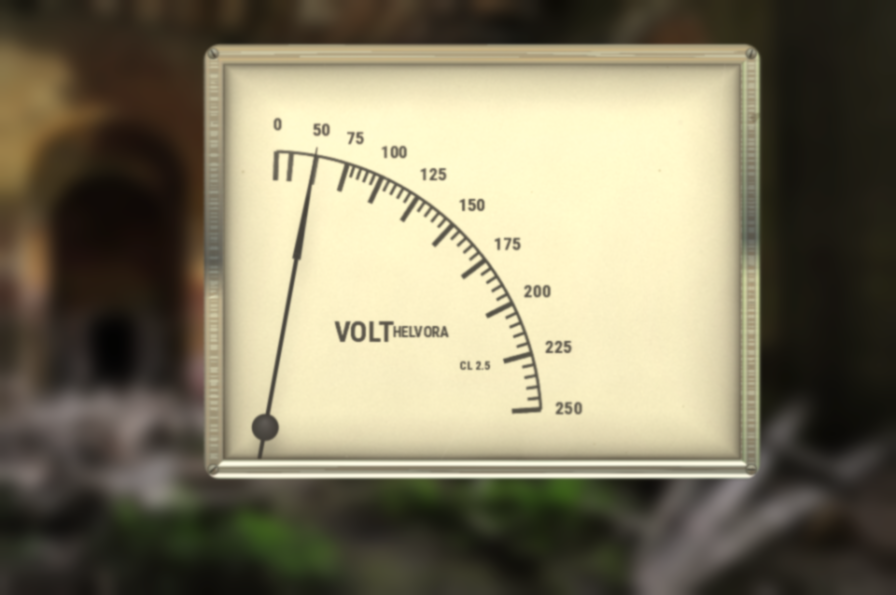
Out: 50 V
